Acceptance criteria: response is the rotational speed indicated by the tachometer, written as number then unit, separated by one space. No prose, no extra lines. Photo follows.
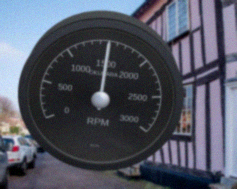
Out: 1500 rpm
